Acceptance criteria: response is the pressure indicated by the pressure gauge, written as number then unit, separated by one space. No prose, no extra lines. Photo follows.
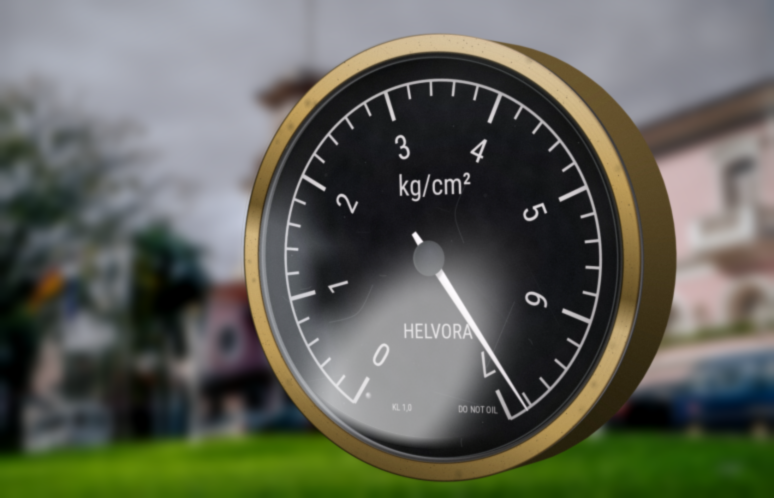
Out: 6.8 kg/cm²
